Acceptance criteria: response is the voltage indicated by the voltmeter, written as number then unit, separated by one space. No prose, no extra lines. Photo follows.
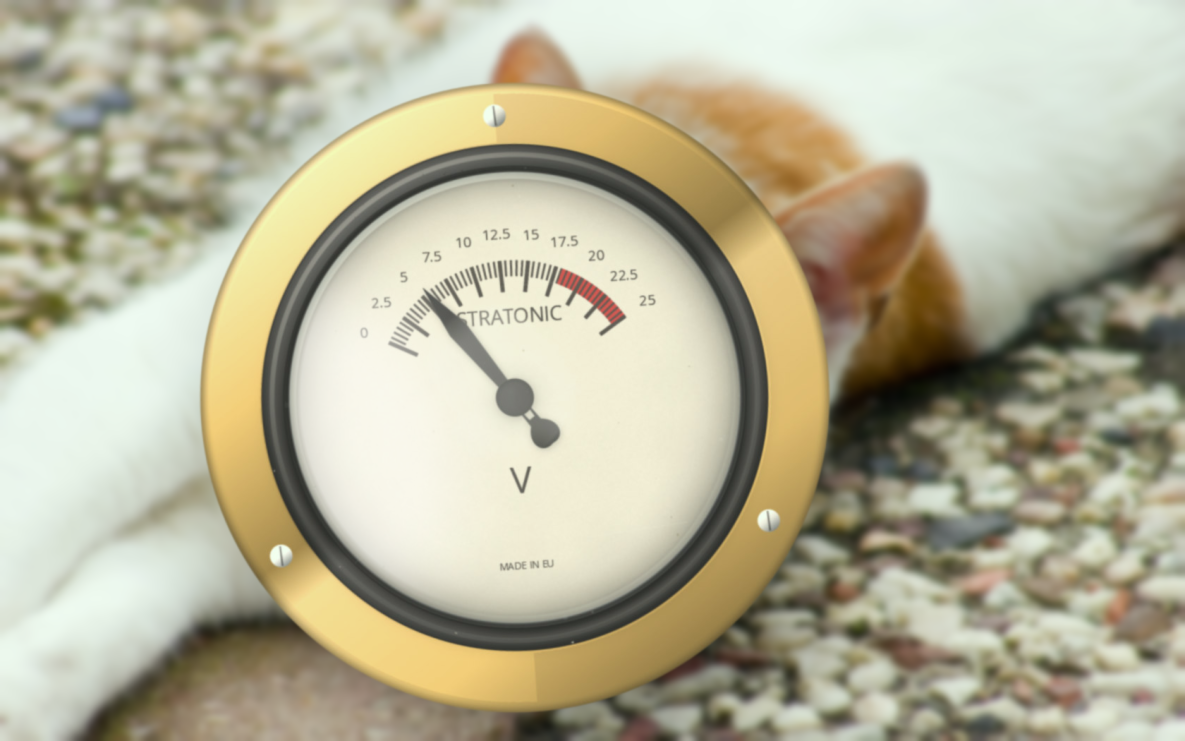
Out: 5.5 V
